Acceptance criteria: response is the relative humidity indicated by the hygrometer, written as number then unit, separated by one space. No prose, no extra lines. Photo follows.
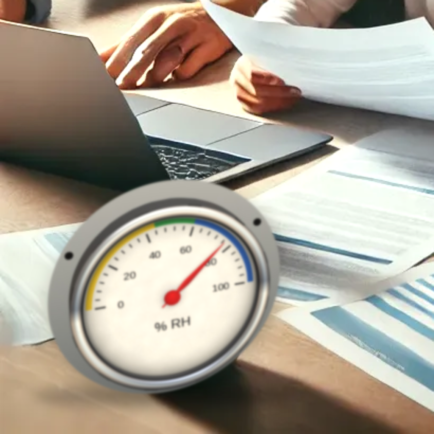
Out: 76 %
